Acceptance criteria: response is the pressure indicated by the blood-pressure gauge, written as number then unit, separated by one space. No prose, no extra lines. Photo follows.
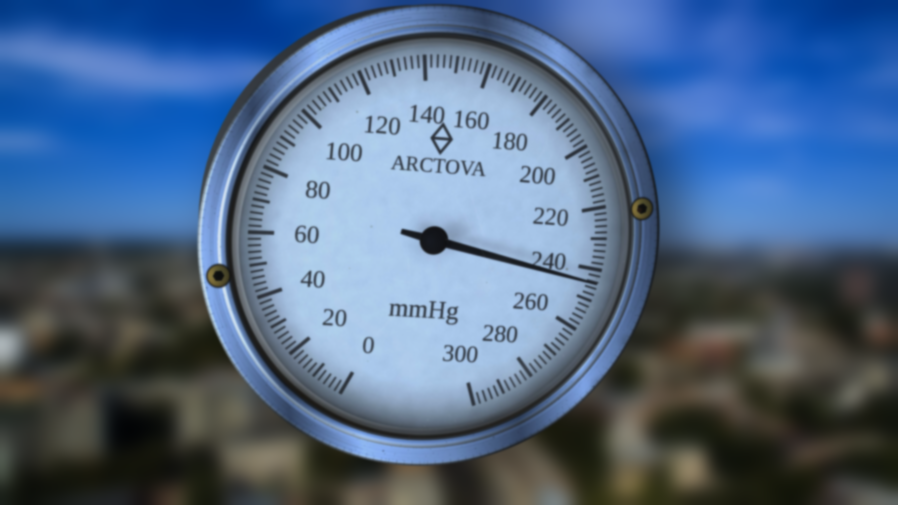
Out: 244 mmHg
